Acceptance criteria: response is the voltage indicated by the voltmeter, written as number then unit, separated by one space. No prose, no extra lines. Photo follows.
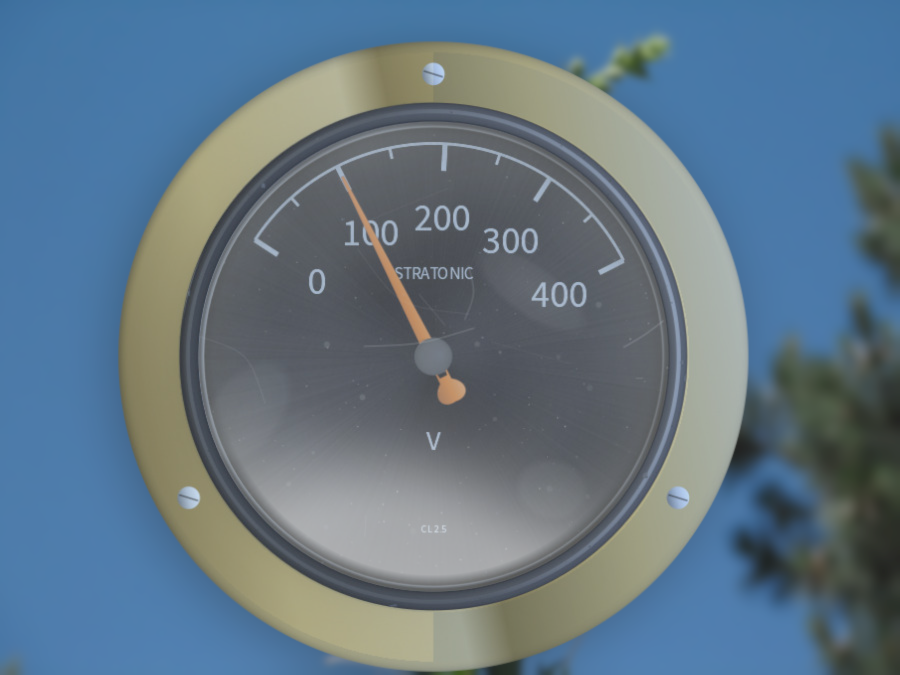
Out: 100 V
